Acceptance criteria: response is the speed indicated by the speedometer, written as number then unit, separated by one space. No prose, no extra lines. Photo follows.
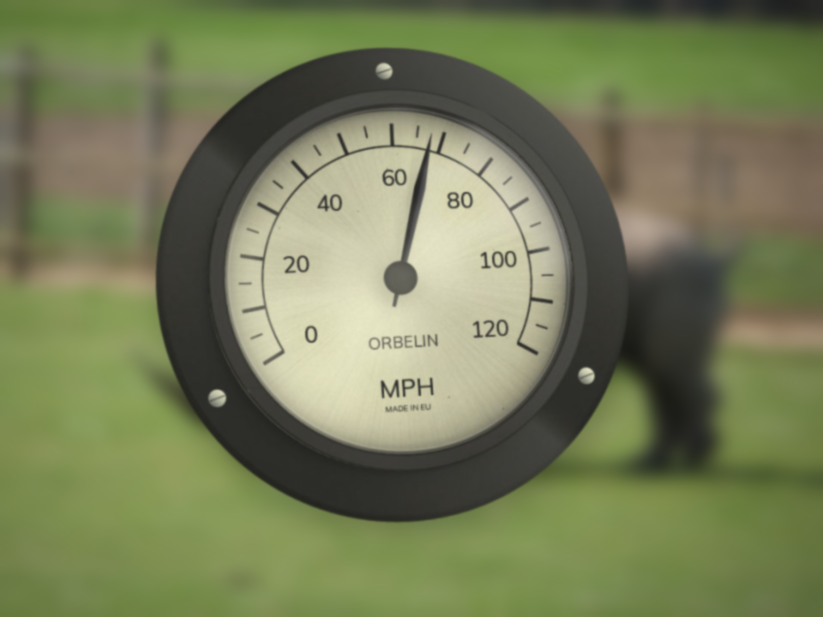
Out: 67.5 mph
